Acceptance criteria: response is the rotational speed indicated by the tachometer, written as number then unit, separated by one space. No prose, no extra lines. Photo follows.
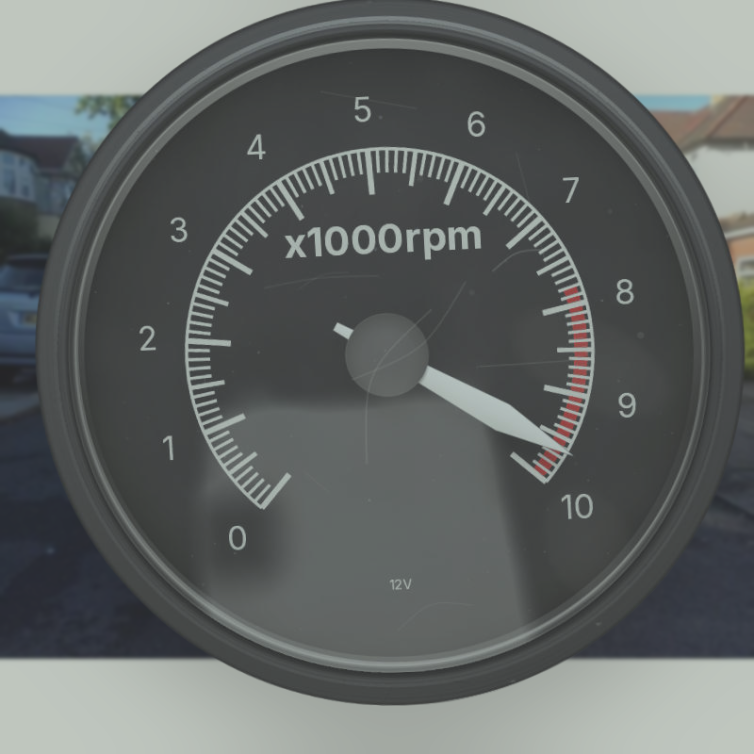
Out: 9600 rpm
